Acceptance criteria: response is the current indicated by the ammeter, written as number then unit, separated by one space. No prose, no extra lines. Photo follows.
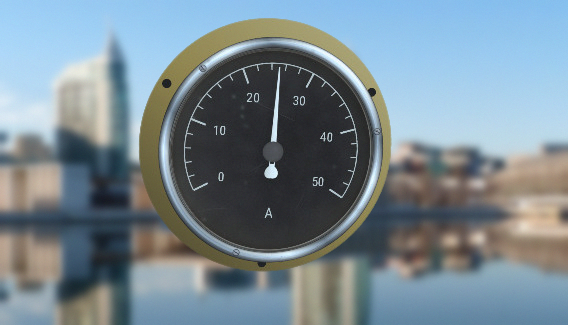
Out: 25 A
